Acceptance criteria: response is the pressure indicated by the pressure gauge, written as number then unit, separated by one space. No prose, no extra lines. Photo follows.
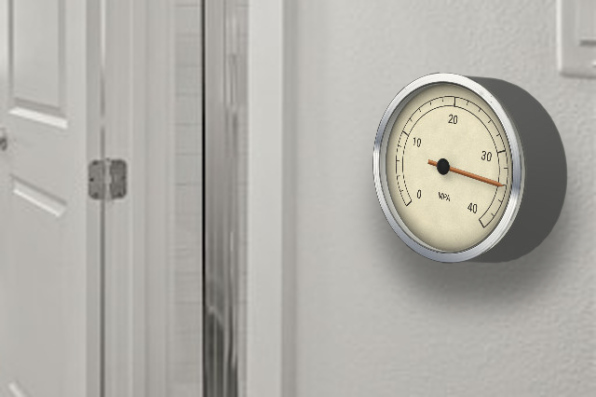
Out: 34 MPa
